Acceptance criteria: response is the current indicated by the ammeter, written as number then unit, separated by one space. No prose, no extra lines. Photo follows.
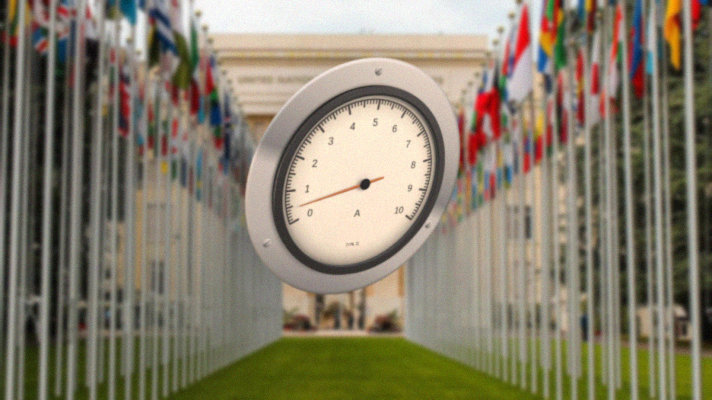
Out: 0.5 A
